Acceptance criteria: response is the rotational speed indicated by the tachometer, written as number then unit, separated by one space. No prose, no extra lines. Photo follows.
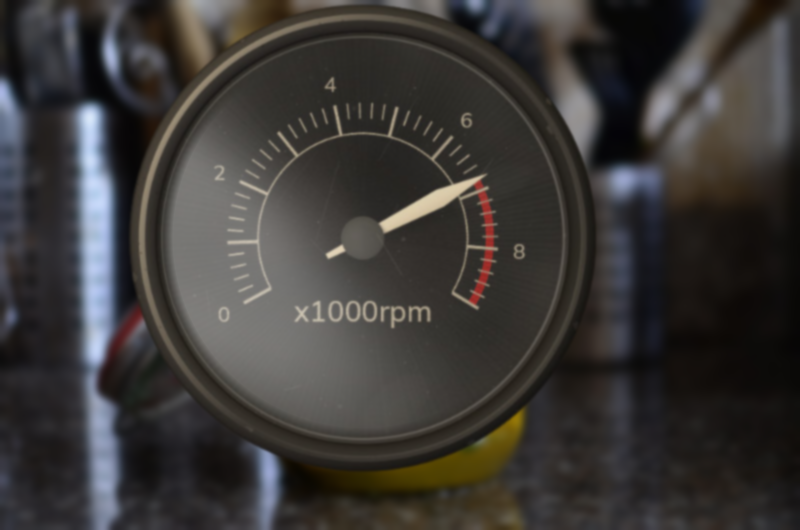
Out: 6800 rpm
